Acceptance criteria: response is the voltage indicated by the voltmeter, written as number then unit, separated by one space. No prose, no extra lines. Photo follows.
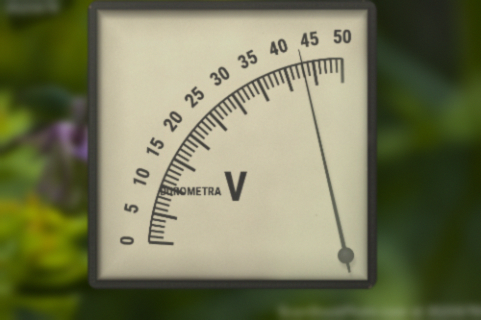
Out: 43 V
